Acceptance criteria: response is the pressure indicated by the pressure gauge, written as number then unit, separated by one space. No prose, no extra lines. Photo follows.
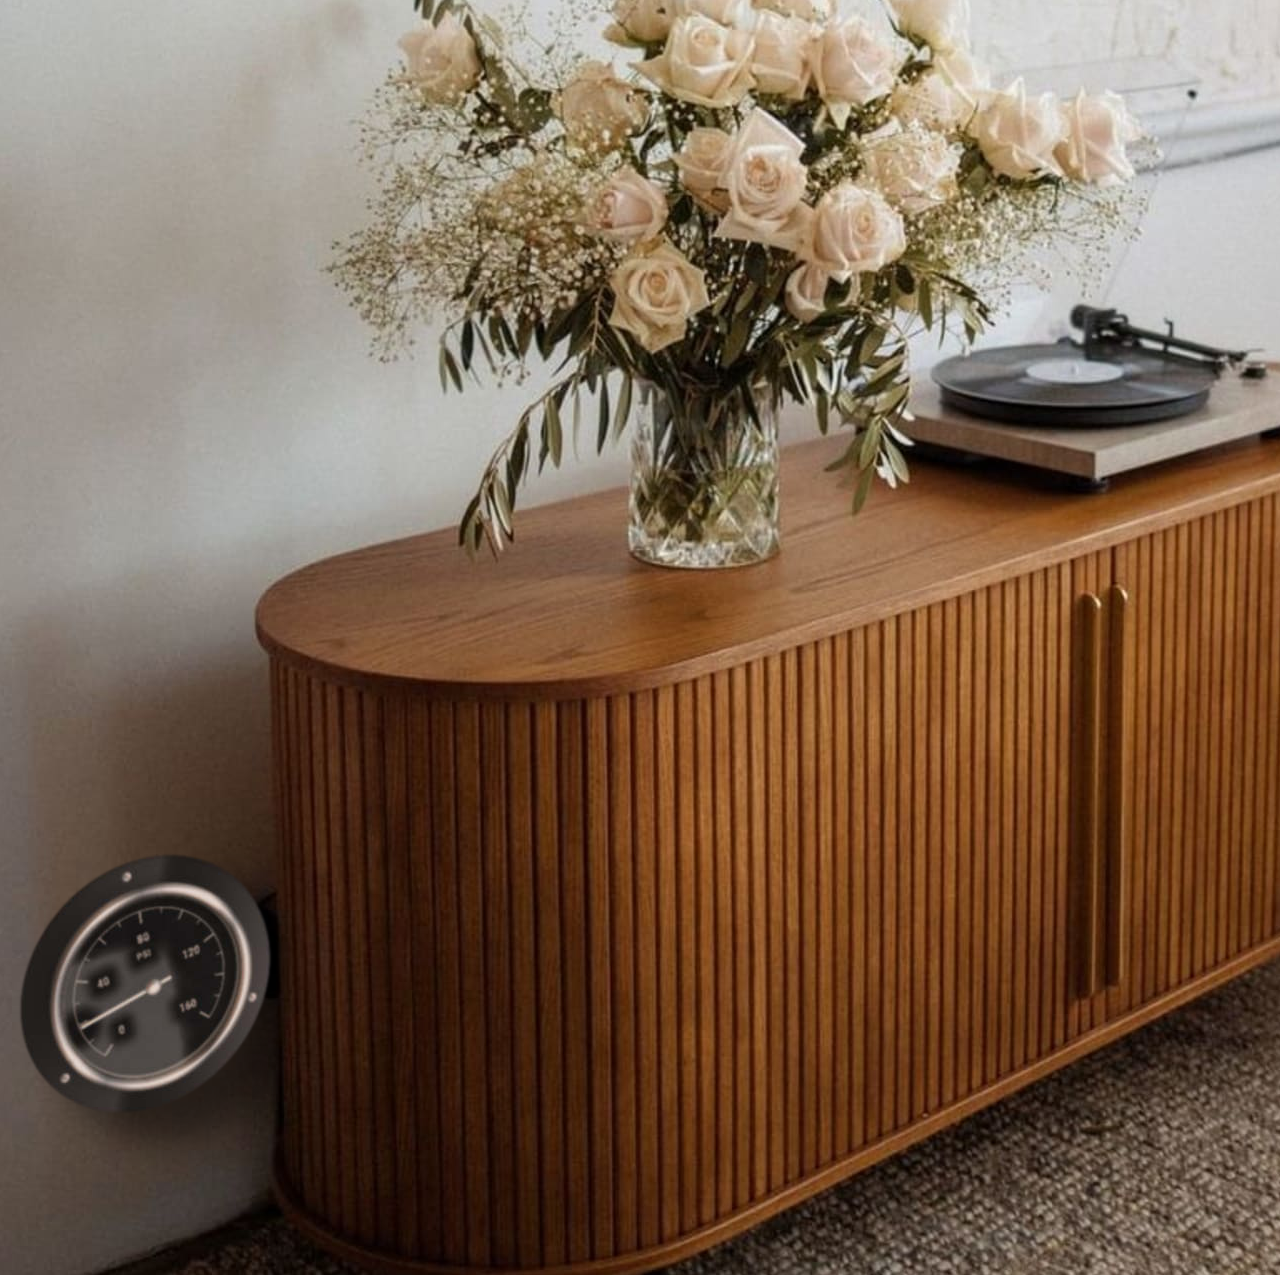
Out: 20 psi
